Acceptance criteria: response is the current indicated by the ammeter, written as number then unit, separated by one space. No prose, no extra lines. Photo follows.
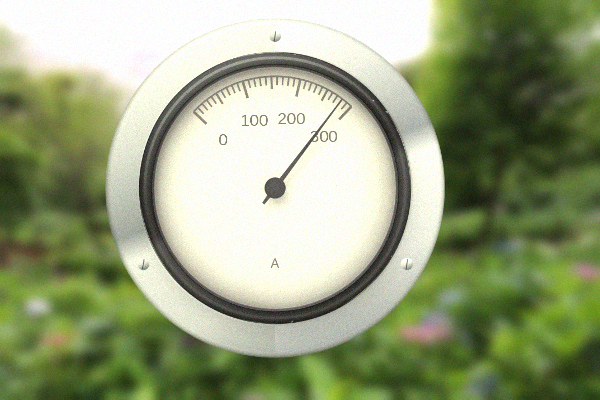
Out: 280 A
